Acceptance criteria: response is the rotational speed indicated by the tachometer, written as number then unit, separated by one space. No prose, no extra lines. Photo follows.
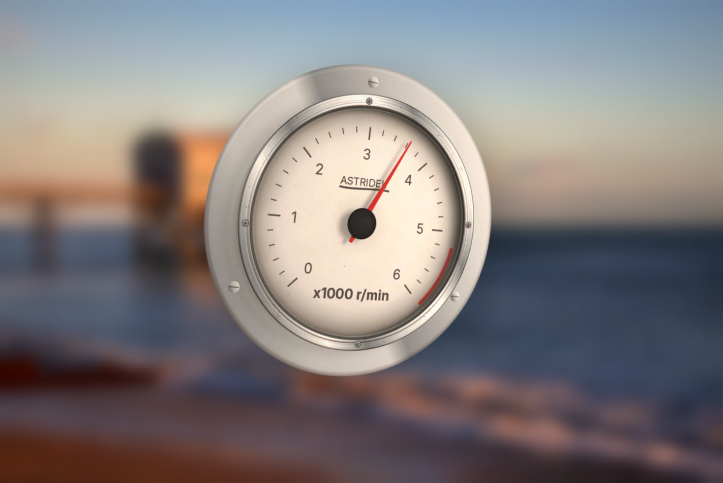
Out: 3600 rpm
